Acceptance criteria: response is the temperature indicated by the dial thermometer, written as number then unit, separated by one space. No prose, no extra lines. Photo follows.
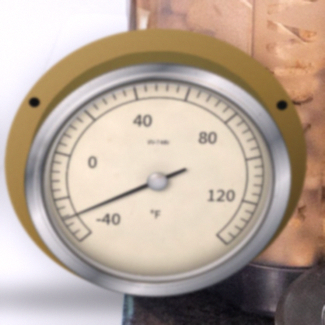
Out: -28 °F
